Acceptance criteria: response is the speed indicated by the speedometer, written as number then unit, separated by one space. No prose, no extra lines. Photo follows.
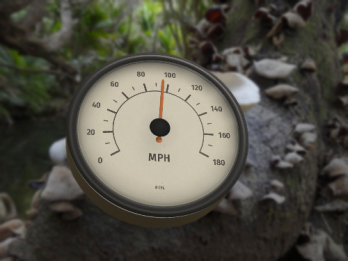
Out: 95 mph
